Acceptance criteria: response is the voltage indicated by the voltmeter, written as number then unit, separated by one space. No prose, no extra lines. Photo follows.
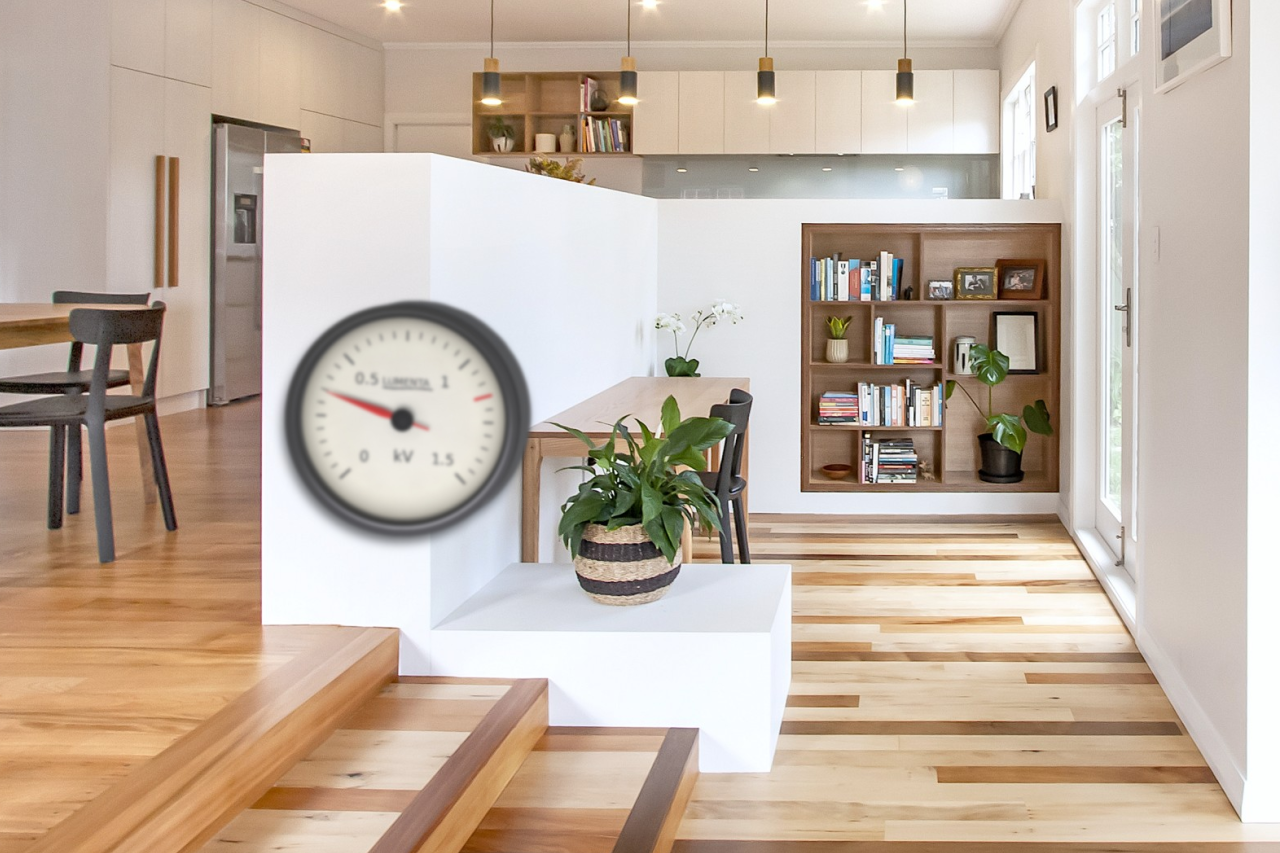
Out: 0.35 kV
